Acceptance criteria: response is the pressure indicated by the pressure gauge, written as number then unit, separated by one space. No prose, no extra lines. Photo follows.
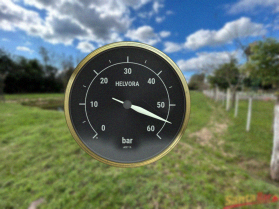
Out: 55 bar
